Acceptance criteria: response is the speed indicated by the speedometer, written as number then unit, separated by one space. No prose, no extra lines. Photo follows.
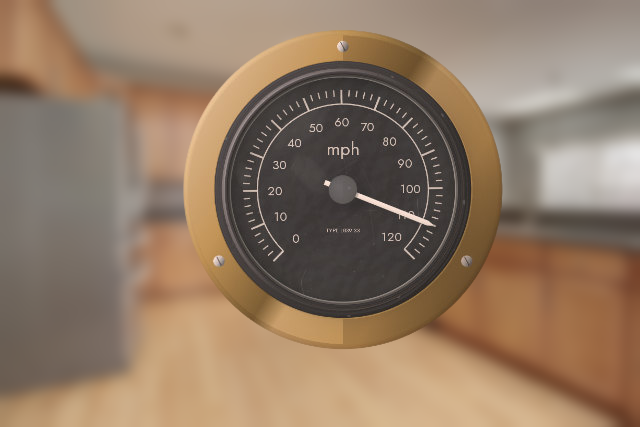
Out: 110 mph
